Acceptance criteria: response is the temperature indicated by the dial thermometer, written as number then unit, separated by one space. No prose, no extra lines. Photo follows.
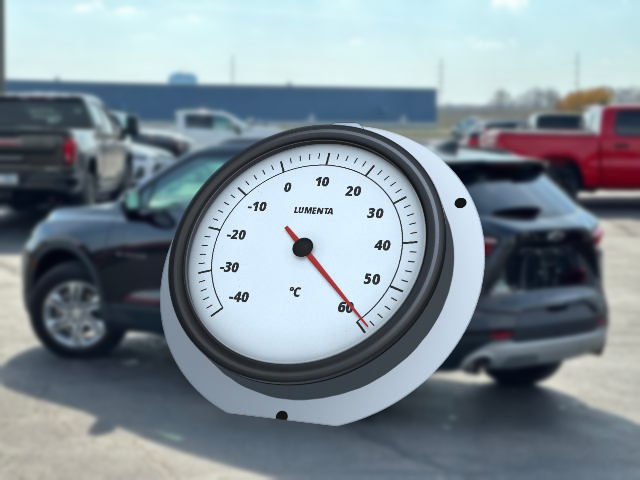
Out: 59 °C
